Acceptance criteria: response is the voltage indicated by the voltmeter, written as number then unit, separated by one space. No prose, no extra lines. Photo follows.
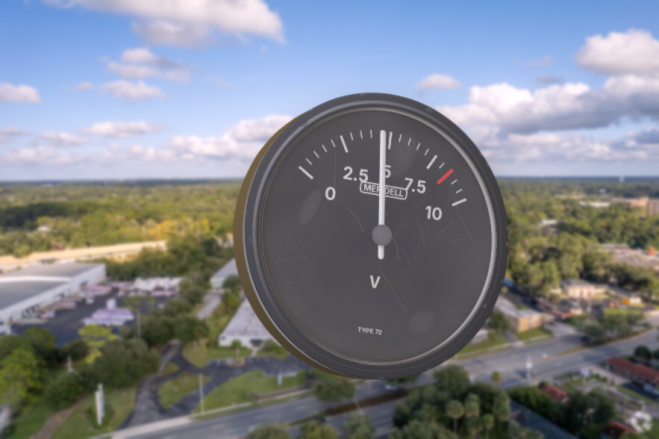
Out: 4.5 V
